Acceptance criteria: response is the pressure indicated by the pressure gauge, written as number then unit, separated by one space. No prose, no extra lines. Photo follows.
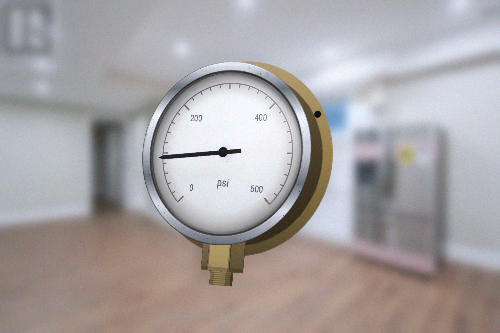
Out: 90 psi
